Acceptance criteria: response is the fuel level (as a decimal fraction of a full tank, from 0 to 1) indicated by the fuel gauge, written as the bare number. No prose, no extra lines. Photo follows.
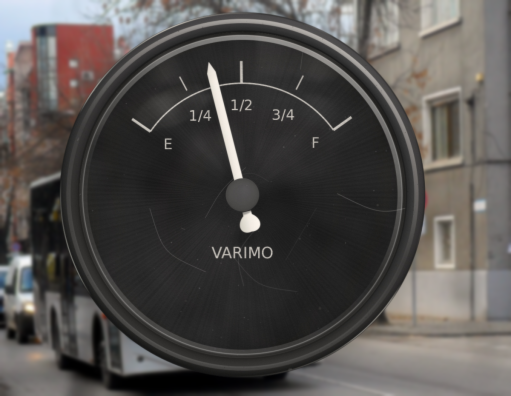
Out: 0.375
